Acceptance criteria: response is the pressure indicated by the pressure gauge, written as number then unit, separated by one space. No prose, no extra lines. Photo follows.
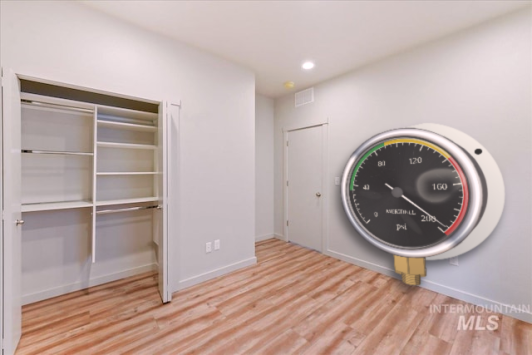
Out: 195 psi
